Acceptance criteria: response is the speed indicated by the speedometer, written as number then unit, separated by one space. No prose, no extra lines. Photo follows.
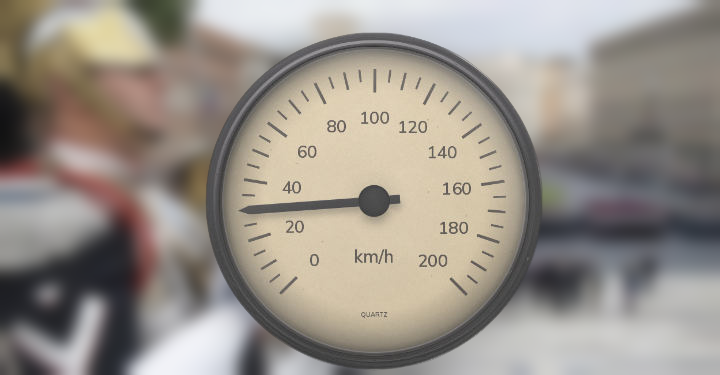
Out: 30 km/h
